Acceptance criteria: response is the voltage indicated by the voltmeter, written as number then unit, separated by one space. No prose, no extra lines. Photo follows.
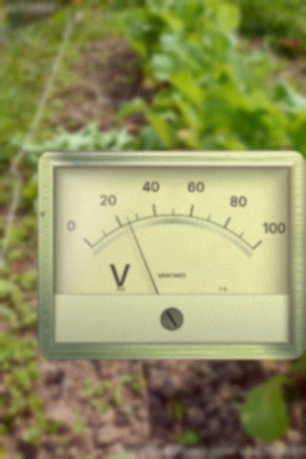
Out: 25 V
